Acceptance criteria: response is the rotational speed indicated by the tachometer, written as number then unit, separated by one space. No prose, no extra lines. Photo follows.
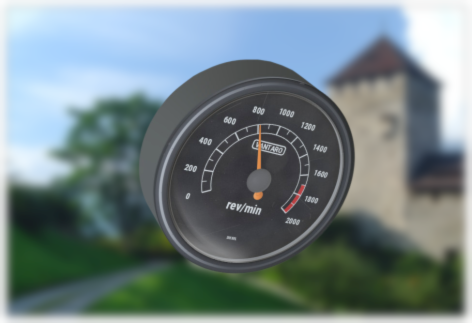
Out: 800 rpm
